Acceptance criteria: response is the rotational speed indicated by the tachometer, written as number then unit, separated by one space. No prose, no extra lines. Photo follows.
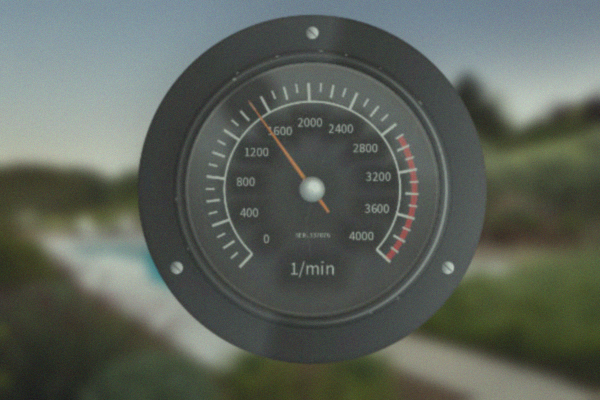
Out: 1500 rpm
